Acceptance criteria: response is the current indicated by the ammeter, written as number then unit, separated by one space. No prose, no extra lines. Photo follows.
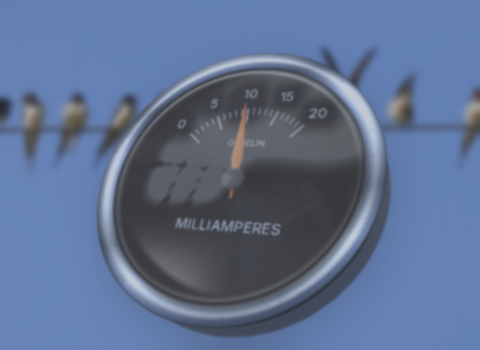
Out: 10 mA
